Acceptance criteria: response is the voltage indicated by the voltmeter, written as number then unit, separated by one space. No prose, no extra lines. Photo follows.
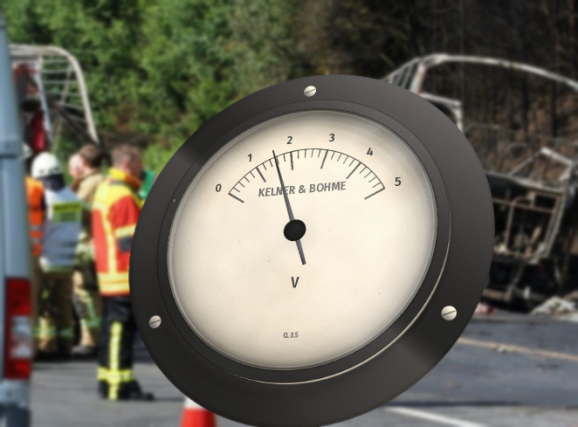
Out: 1.6 V
